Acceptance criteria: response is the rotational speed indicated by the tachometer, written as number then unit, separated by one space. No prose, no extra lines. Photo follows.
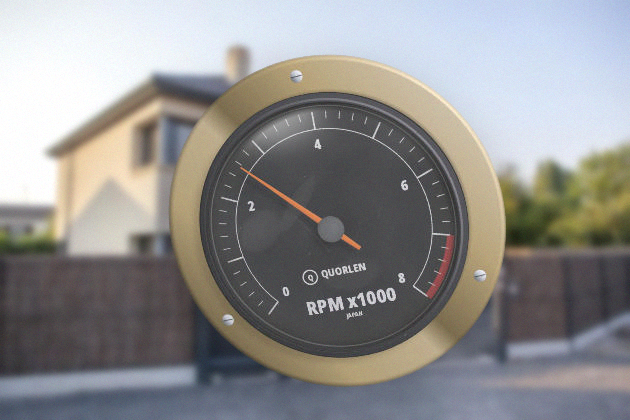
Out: 2600 rpm
